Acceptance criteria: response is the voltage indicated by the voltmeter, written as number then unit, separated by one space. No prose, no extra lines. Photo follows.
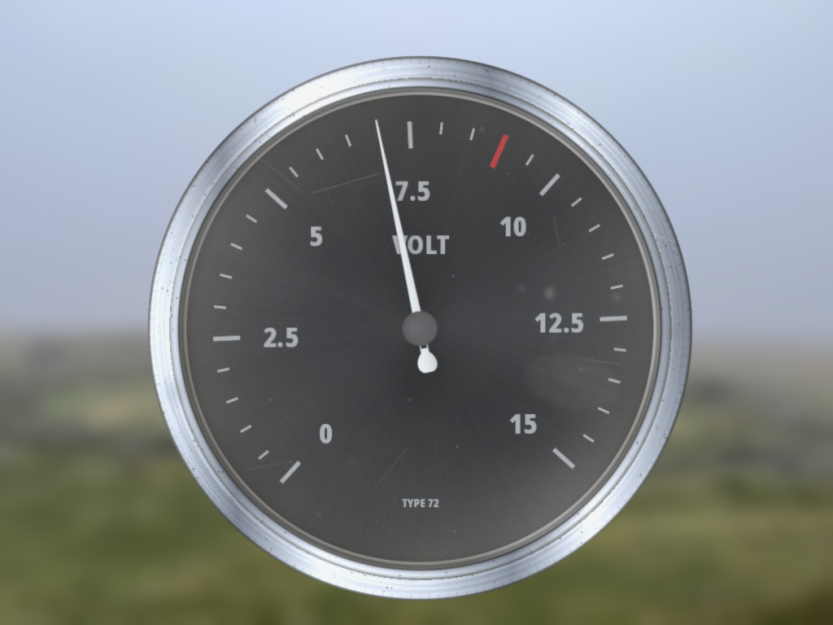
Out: 7 V
